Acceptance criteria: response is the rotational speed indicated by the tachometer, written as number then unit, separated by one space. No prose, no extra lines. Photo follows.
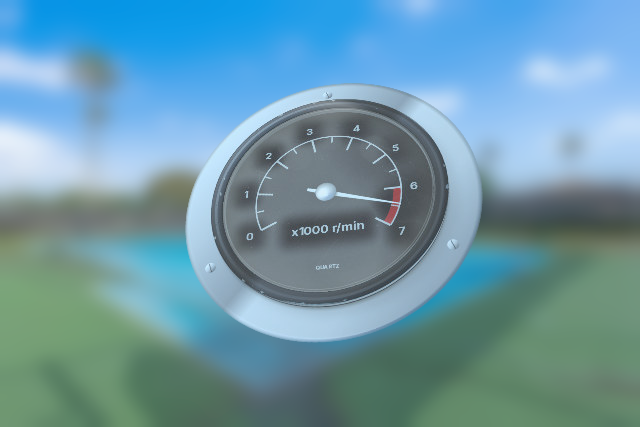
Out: 6500 rpm
